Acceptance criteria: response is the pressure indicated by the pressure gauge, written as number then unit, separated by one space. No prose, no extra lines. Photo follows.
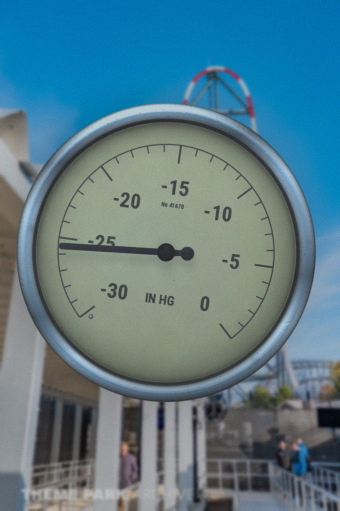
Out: -25.5 inHg
